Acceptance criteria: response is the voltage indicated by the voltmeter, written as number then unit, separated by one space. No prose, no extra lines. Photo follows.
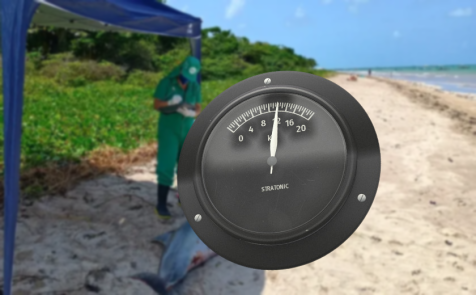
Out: 12 kV
